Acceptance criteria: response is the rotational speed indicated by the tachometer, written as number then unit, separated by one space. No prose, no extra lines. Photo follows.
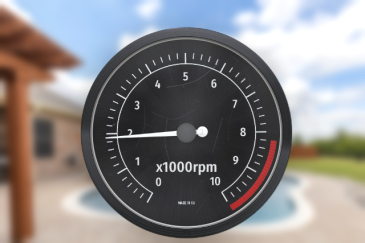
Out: 1900 rpm
